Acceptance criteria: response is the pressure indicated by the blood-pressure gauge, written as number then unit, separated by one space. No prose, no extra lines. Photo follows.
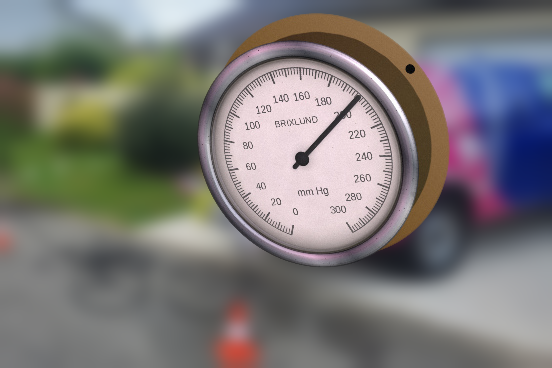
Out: 200 mmHg
